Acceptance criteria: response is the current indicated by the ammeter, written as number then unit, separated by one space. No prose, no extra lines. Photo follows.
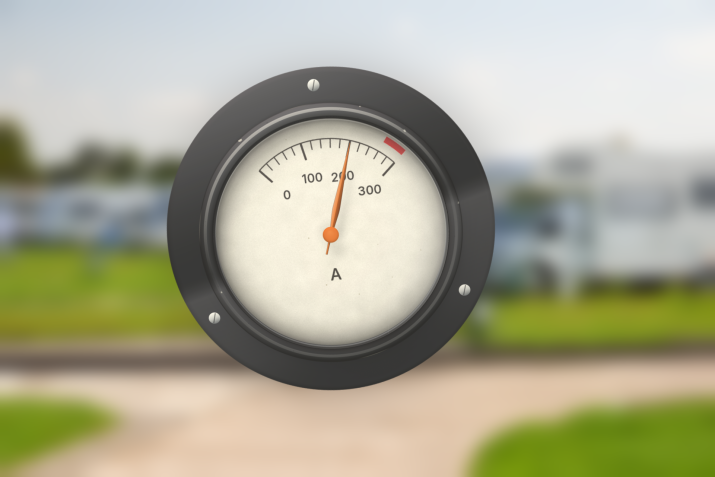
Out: 200 A
